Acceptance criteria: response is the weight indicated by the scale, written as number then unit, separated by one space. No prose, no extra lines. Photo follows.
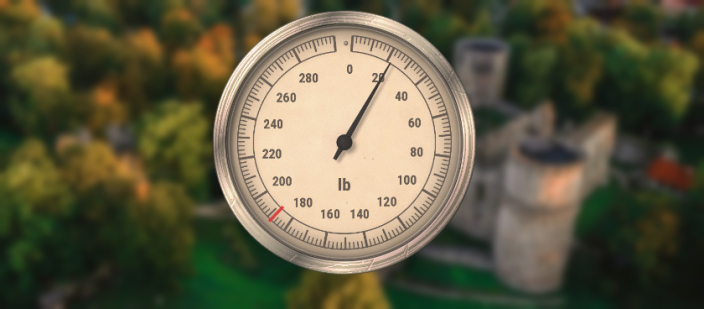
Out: 22 lb
